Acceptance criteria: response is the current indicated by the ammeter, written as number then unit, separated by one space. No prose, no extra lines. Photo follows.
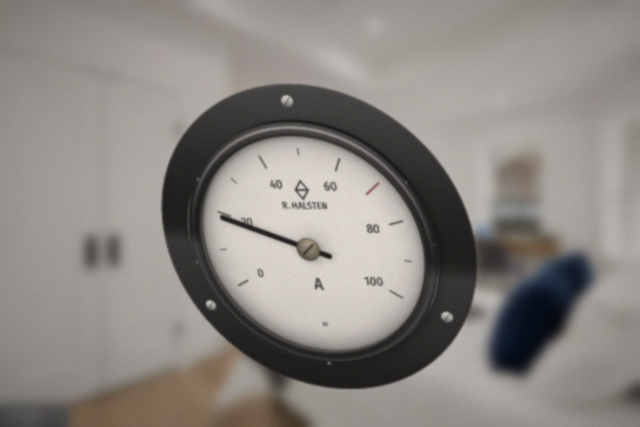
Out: 20 A
